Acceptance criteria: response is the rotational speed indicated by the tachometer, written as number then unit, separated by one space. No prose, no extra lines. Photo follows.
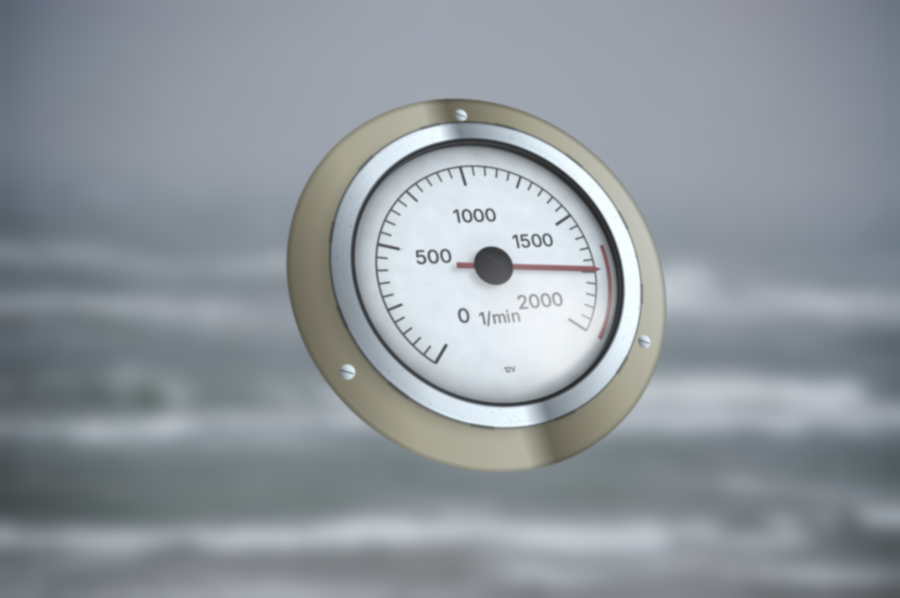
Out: 1750 rpm
